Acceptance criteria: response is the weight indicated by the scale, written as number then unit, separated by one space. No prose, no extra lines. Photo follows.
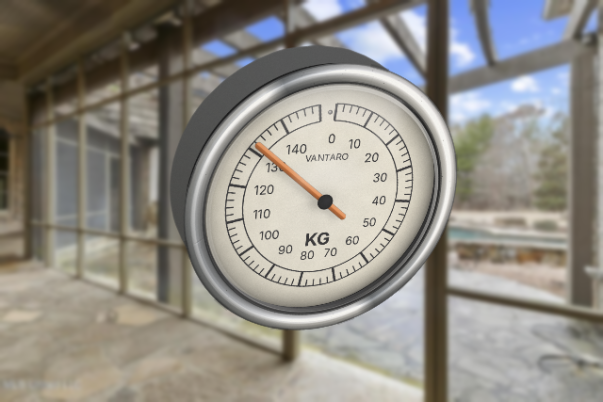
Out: 132 kg
